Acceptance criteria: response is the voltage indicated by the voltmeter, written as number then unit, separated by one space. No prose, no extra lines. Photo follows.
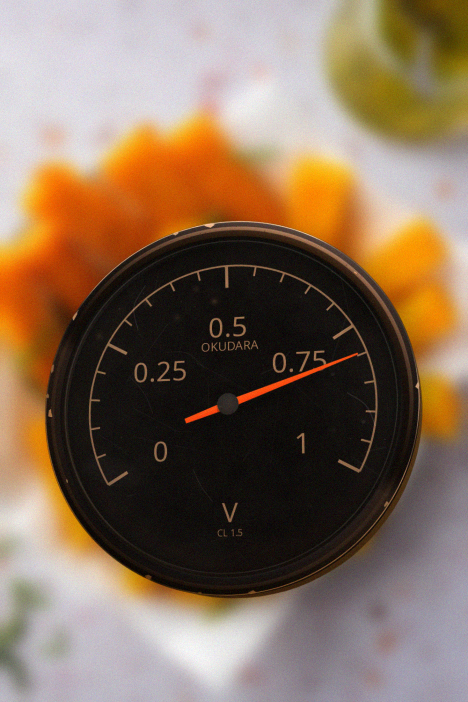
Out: 0.8 V
